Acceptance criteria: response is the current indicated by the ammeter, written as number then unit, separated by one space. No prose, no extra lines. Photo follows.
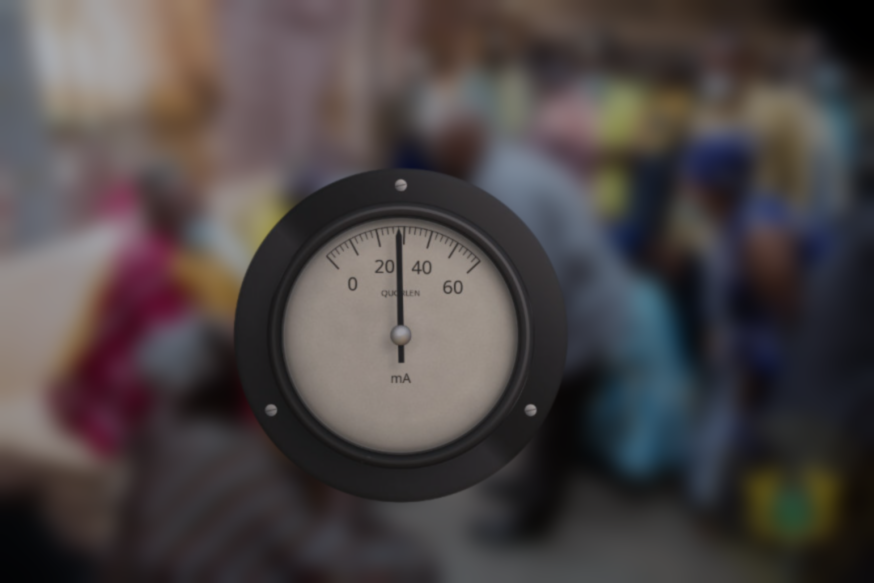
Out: 28 mA
